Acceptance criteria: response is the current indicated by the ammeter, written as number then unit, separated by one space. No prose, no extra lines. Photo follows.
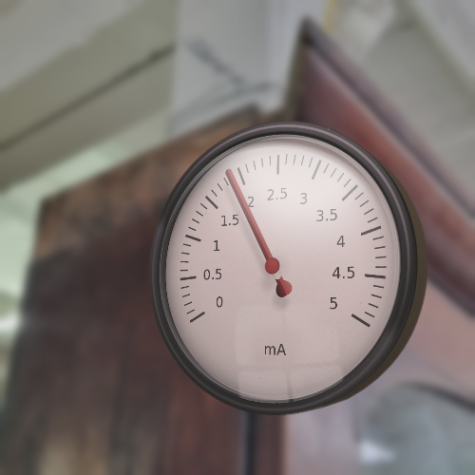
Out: 1.9 mA
